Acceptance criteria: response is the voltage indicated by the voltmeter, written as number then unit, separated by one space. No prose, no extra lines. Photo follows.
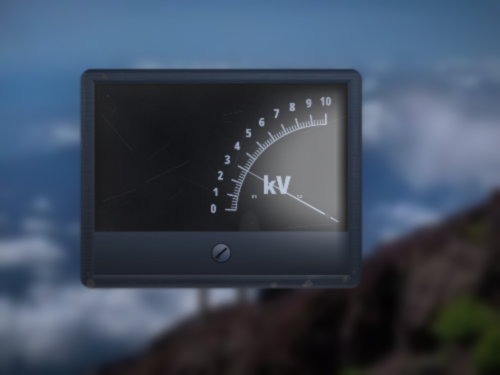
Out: 3 kV
